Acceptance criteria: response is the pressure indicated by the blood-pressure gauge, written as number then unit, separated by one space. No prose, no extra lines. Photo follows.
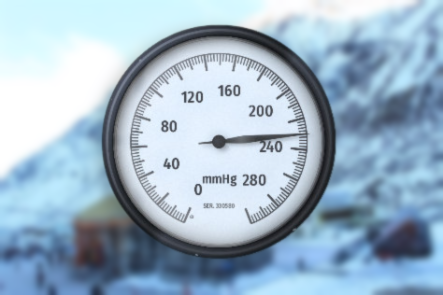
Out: 230 mmHg
